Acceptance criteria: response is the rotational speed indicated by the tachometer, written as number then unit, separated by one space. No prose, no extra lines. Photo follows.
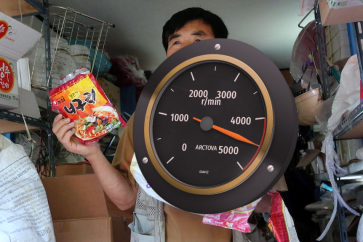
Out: 4500 rpm
